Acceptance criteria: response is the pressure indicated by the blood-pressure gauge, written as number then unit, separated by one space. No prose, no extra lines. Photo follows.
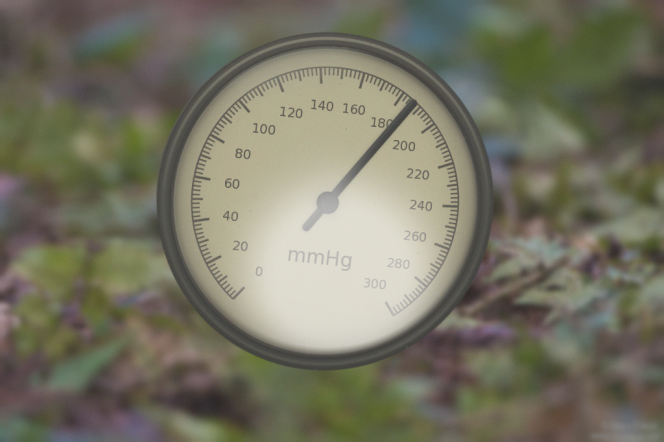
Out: 186 mmHg
